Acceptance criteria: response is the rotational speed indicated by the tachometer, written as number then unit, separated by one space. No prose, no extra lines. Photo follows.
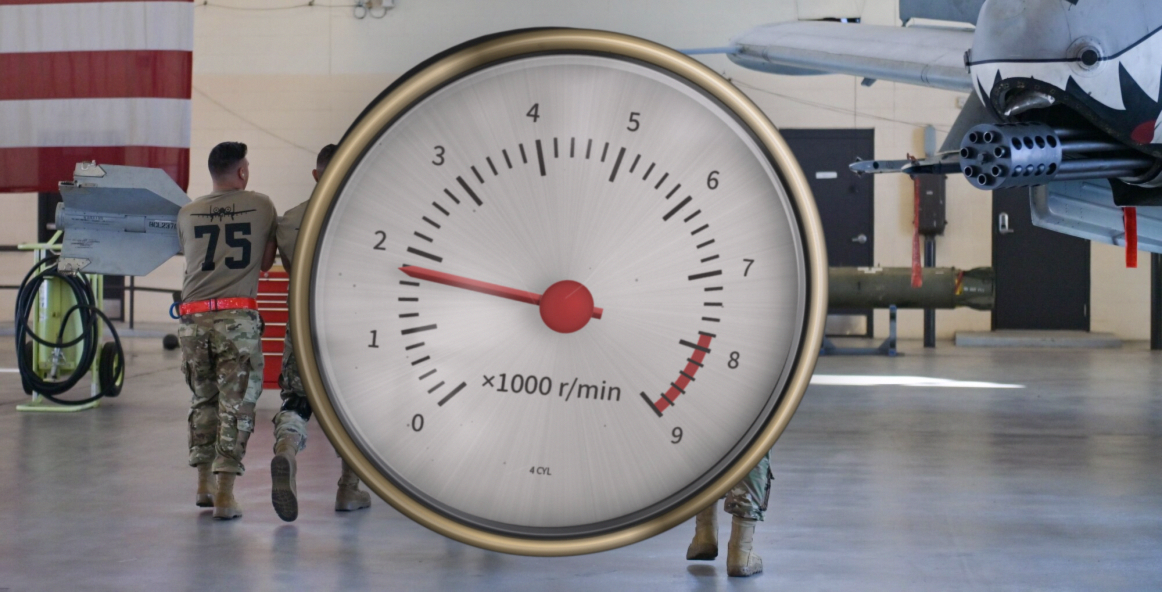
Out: 1800 rpm
